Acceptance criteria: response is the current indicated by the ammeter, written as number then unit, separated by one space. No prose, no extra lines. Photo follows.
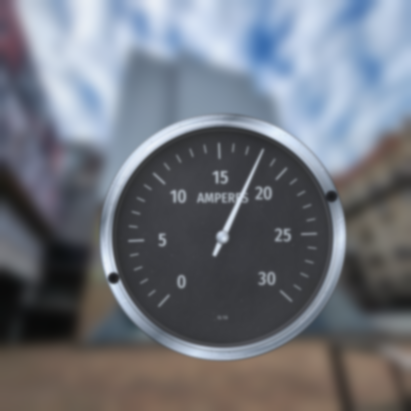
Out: 18 A
